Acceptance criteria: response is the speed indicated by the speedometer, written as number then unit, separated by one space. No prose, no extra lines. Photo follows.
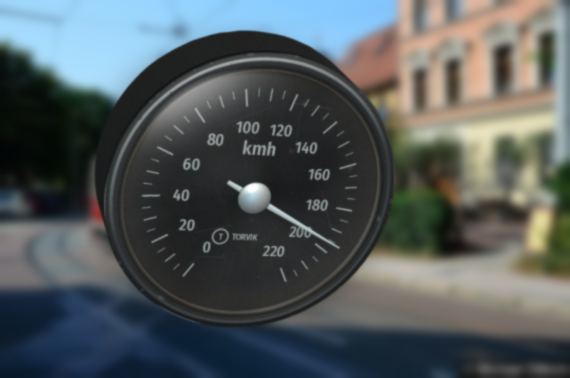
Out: 195 km/h
